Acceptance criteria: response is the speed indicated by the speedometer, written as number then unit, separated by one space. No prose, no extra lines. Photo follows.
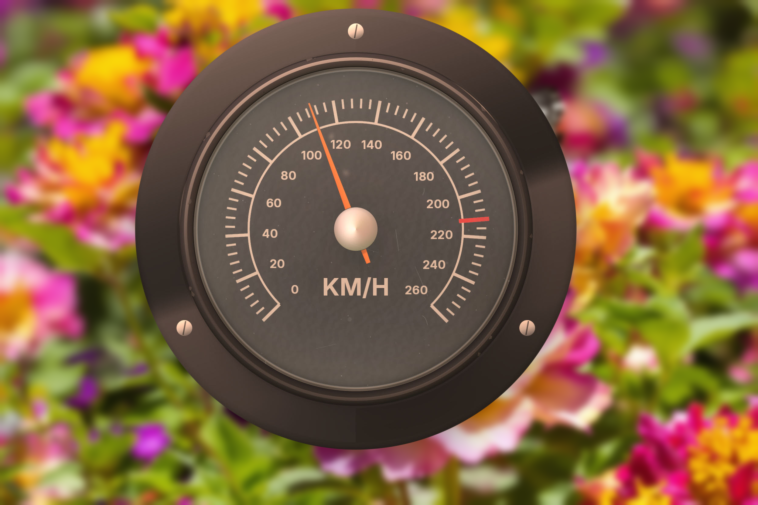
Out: 110 km/h
